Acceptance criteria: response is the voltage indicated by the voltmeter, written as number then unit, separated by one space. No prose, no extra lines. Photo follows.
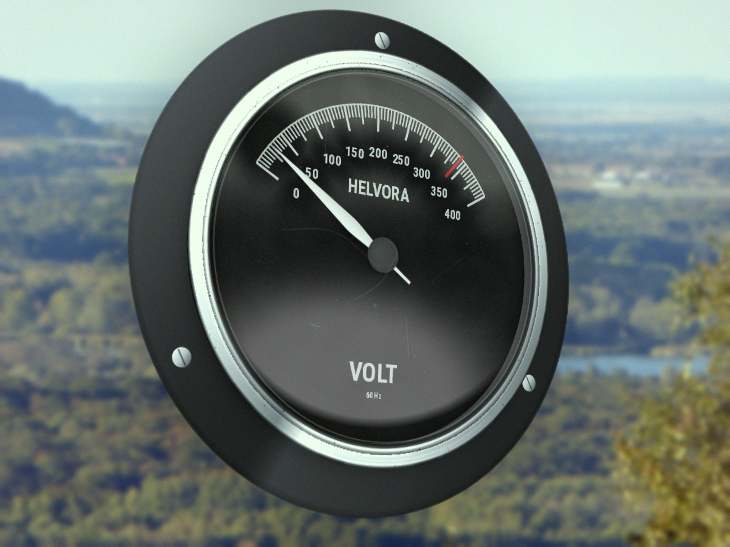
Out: 25 V
